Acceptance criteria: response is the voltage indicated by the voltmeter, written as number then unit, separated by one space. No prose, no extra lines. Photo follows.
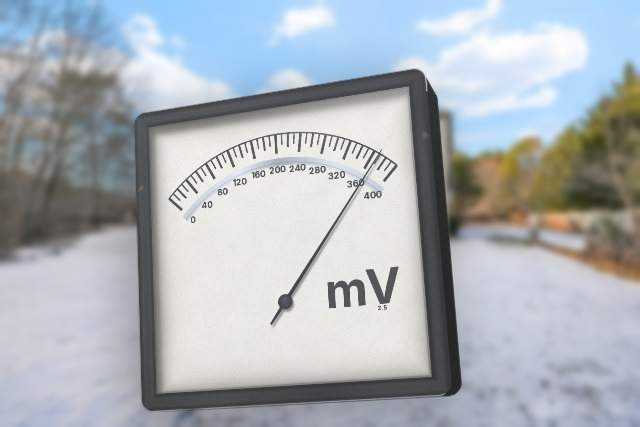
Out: 370 mV
